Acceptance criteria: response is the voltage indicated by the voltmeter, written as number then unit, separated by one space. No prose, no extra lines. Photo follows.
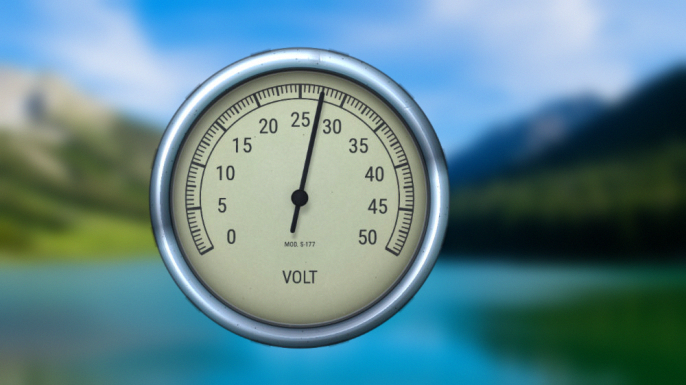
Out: 27.5 V
